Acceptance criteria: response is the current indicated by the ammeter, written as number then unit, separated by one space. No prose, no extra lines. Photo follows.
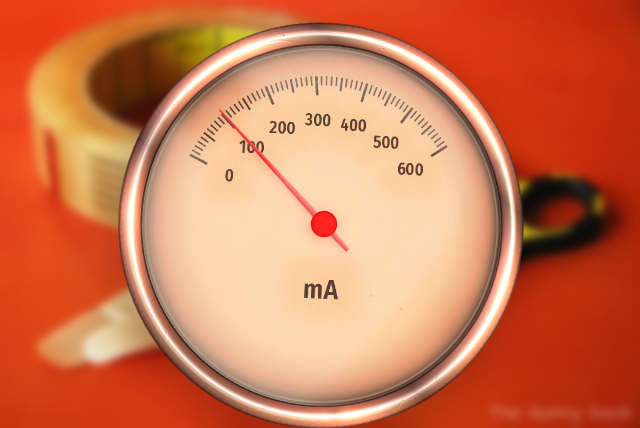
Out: 100 mA
